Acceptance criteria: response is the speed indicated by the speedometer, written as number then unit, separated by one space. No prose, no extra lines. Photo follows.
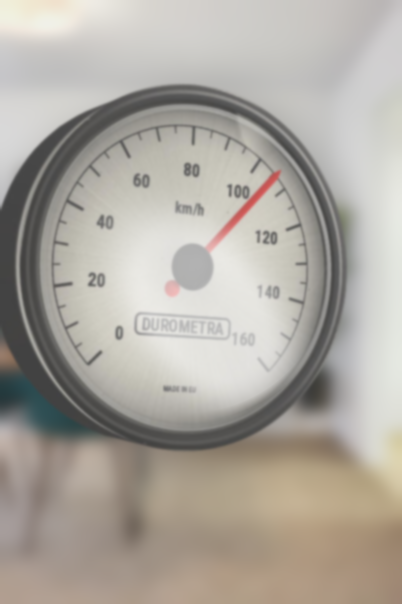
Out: 105 km/h
